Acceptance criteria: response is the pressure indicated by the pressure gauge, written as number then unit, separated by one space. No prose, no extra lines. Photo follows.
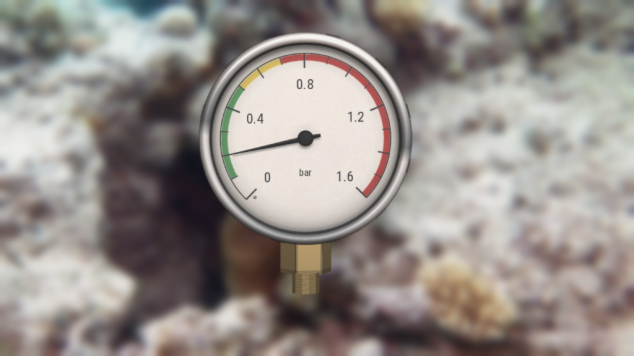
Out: 0.2 bar
